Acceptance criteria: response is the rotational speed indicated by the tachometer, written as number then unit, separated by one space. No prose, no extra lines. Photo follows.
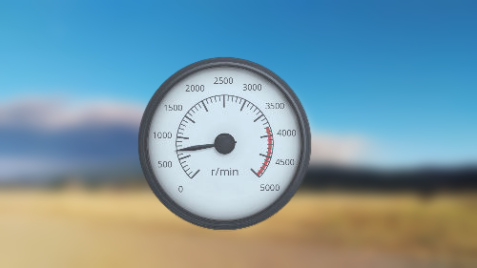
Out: 700 rpm
